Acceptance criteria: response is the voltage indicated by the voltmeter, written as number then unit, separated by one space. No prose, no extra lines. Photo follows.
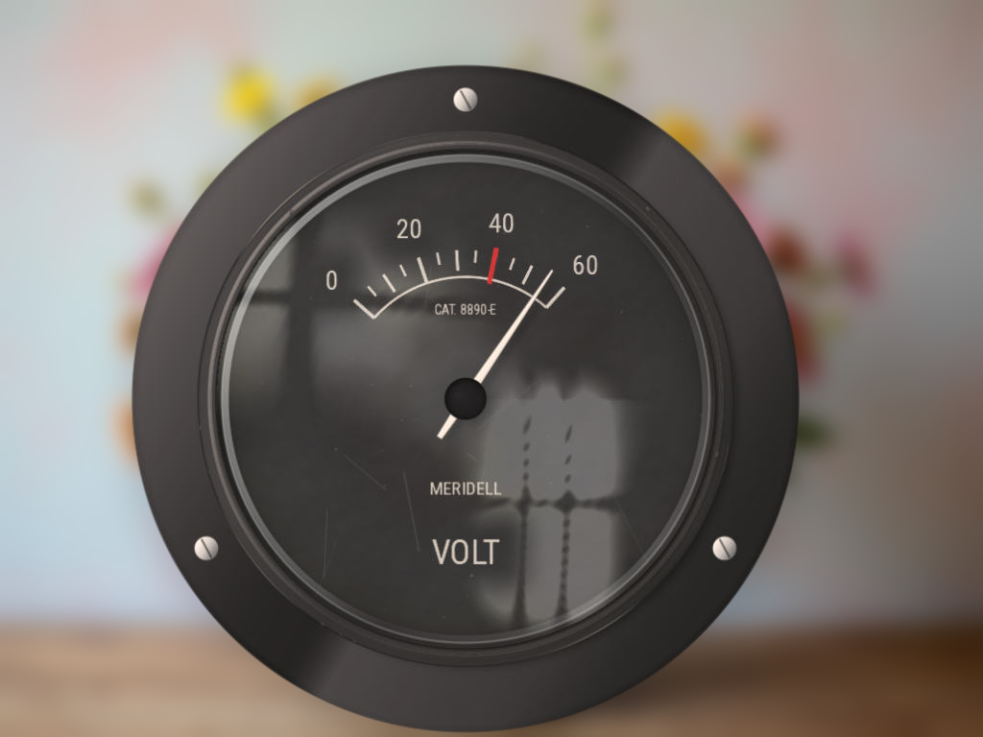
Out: 55 V
